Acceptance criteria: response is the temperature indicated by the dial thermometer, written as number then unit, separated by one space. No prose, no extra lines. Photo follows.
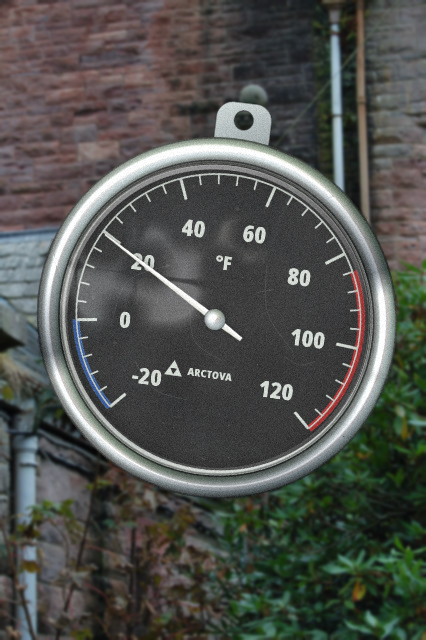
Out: 20 °F
